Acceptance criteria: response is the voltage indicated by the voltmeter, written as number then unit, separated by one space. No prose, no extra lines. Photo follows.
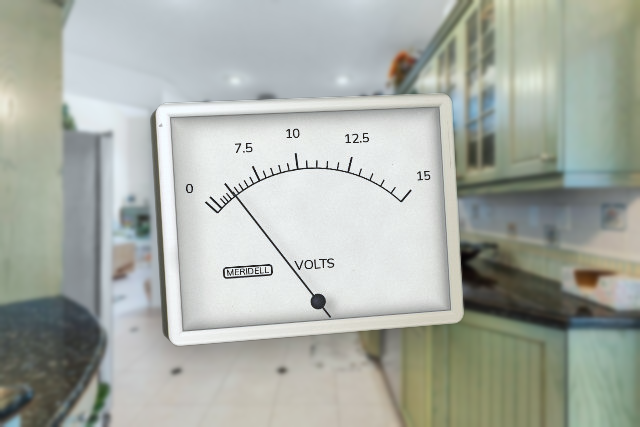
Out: 5 V
